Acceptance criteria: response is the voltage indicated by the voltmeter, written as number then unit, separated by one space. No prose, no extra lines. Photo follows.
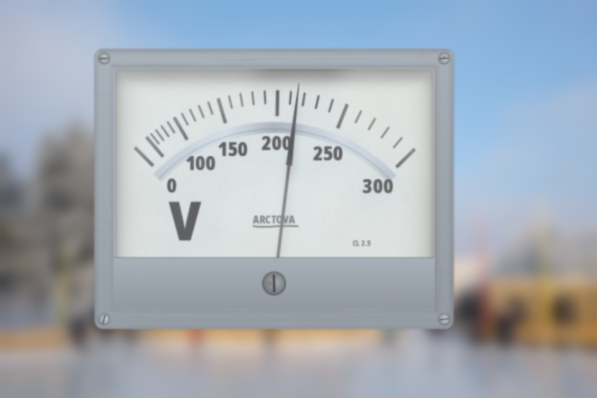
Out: 215 V
